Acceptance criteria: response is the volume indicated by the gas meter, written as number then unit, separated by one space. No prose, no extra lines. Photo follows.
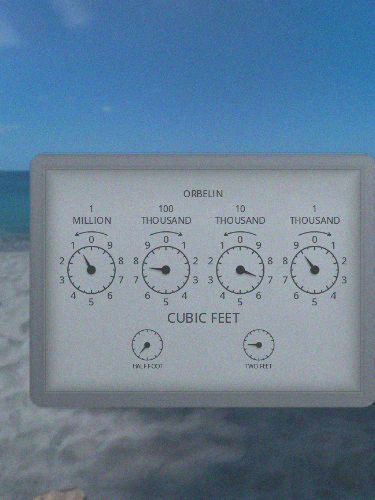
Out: 76900 ft³
